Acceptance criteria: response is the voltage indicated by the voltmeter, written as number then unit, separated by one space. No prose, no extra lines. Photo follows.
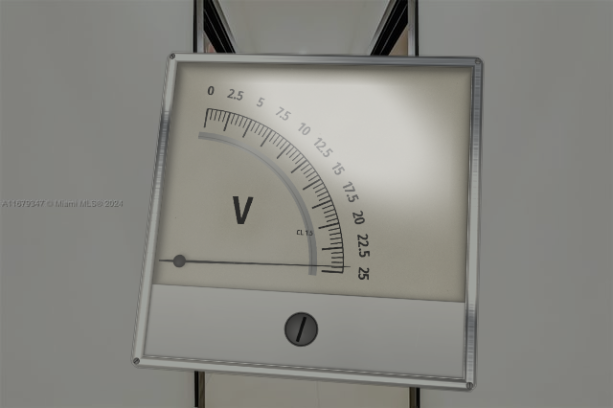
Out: 24.5 V
